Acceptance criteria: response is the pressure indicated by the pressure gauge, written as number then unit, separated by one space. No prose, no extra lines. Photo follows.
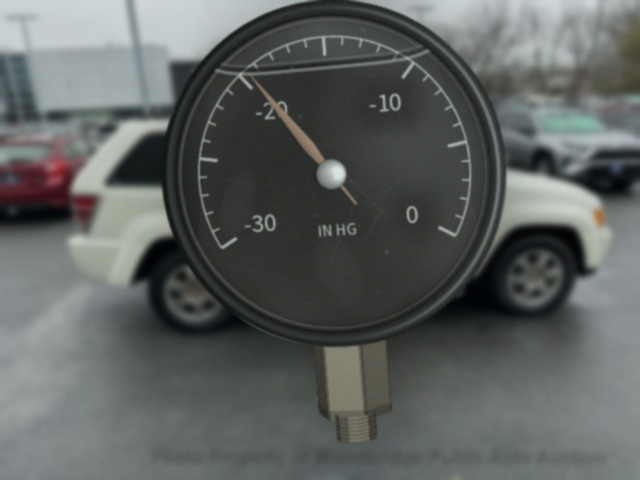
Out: -19.5 inHg
